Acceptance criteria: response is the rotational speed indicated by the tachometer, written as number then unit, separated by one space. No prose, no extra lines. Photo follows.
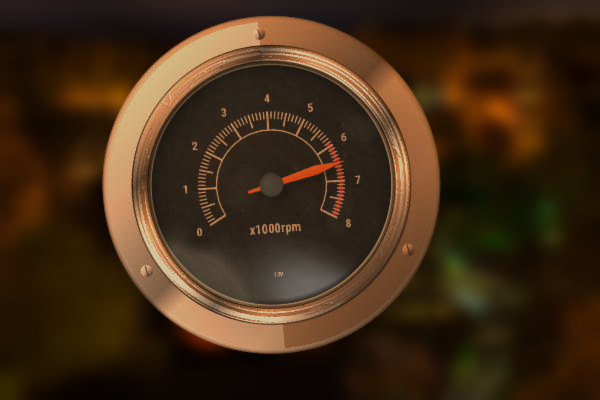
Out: 6500 rpm
